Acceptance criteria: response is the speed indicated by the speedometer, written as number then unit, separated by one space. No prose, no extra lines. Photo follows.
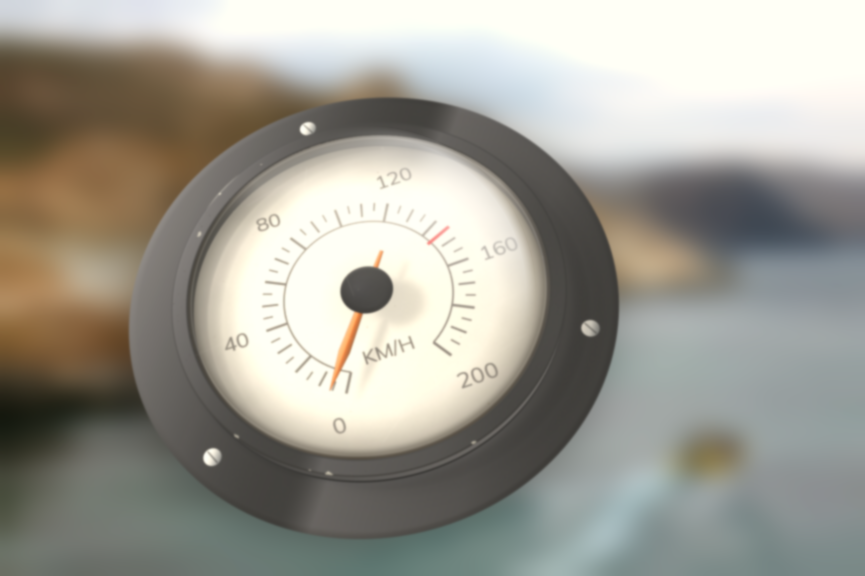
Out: 5 km/h
